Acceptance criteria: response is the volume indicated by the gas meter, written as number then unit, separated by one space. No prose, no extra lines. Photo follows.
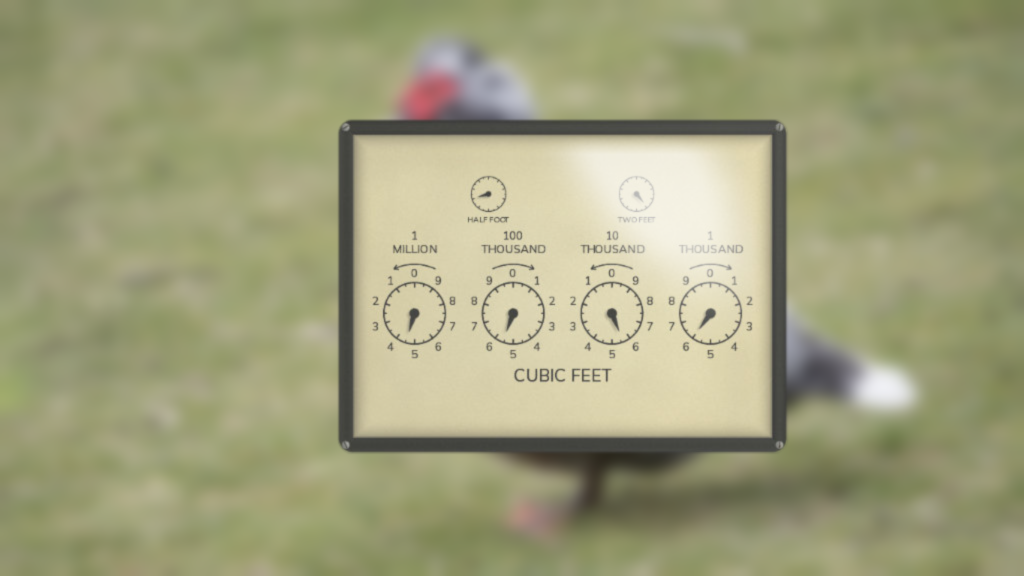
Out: 455600 ft³
